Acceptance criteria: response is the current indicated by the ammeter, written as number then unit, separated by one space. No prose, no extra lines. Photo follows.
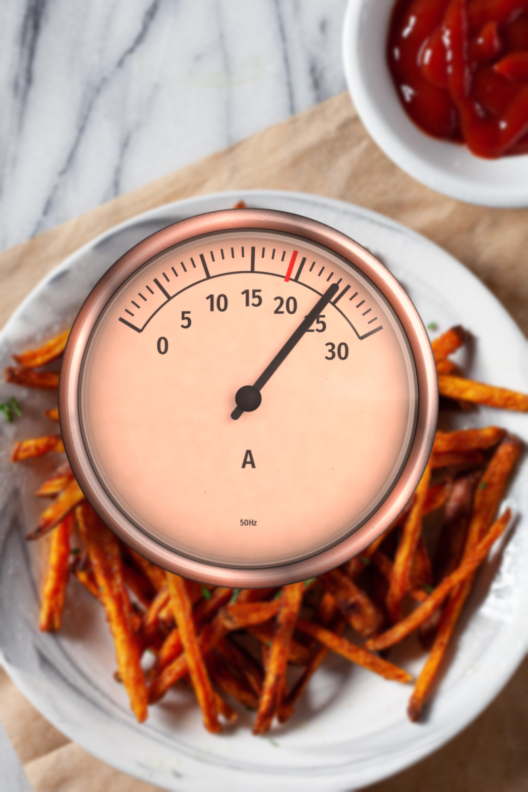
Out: 24 A
